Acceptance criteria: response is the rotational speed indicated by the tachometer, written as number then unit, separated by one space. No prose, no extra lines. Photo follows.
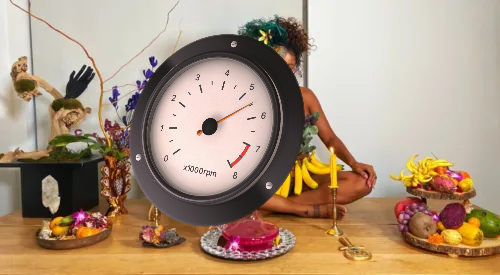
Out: 5500 rpm
